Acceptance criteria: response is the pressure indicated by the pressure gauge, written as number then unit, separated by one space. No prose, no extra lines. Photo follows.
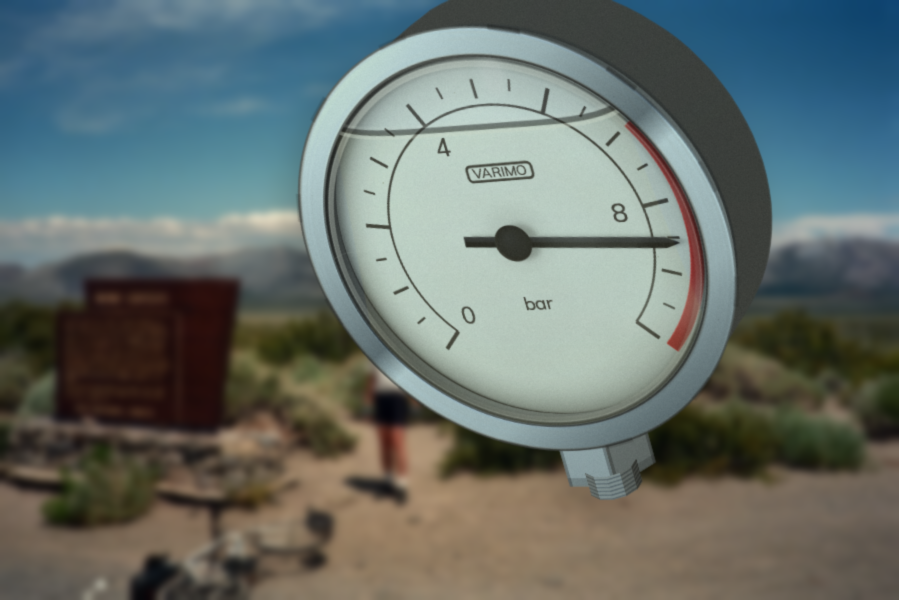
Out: 8.5 bar
